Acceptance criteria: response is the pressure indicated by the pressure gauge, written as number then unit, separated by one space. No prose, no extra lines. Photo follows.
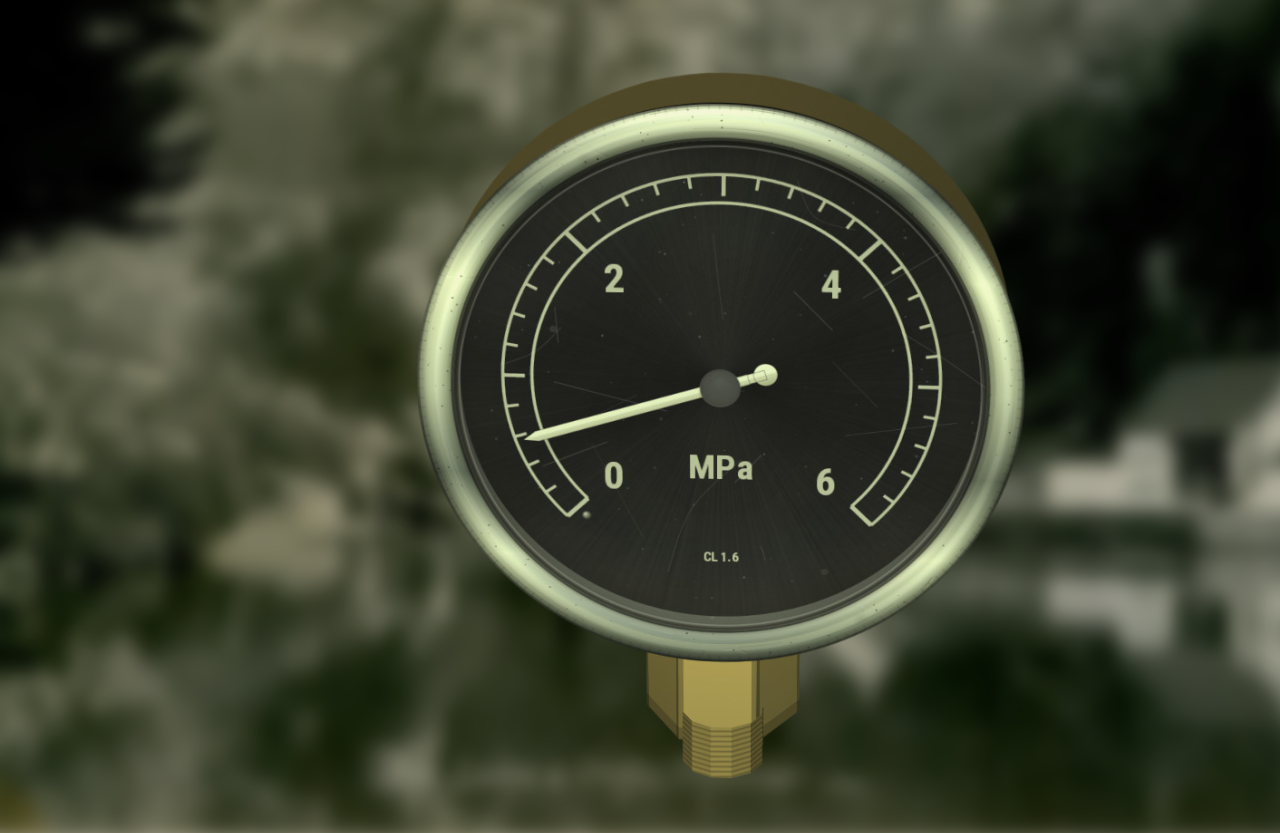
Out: 0.6 MPa
